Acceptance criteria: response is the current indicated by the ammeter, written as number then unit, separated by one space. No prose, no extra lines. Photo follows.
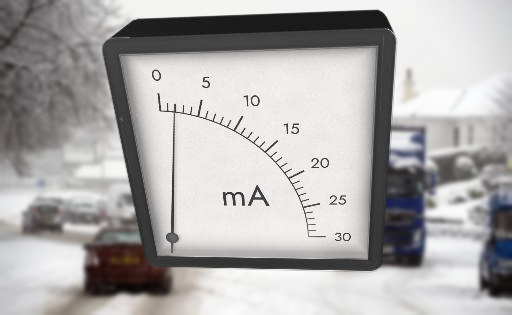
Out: 2 mA
